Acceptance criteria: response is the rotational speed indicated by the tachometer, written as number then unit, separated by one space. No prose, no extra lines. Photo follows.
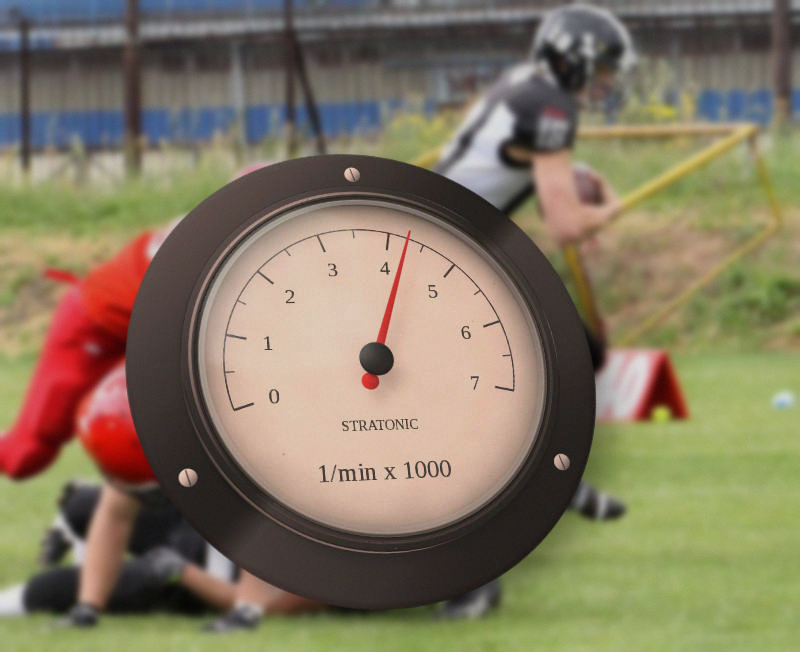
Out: 4250 rpm
